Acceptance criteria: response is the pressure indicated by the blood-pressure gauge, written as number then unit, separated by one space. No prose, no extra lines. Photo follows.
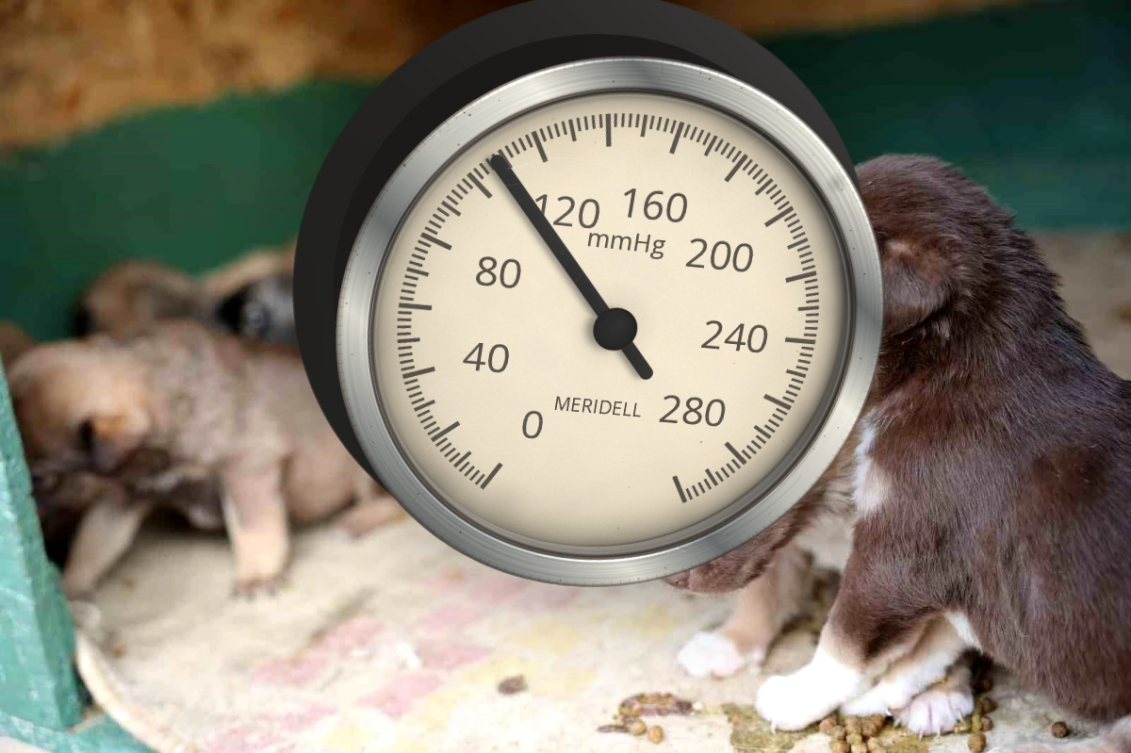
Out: 108 mmHg
